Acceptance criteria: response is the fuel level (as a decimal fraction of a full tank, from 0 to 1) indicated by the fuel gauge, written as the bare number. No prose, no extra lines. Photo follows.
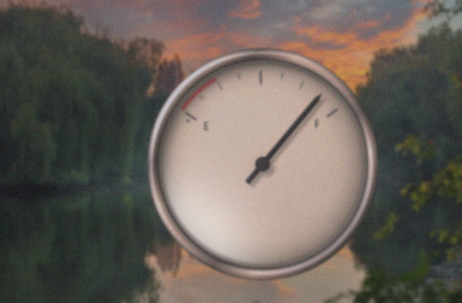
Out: 0.875
